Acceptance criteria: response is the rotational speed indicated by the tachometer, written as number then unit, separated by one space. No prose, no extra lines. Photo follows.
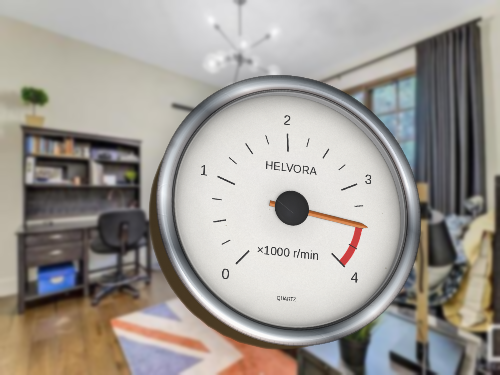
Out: 3500 rpm
